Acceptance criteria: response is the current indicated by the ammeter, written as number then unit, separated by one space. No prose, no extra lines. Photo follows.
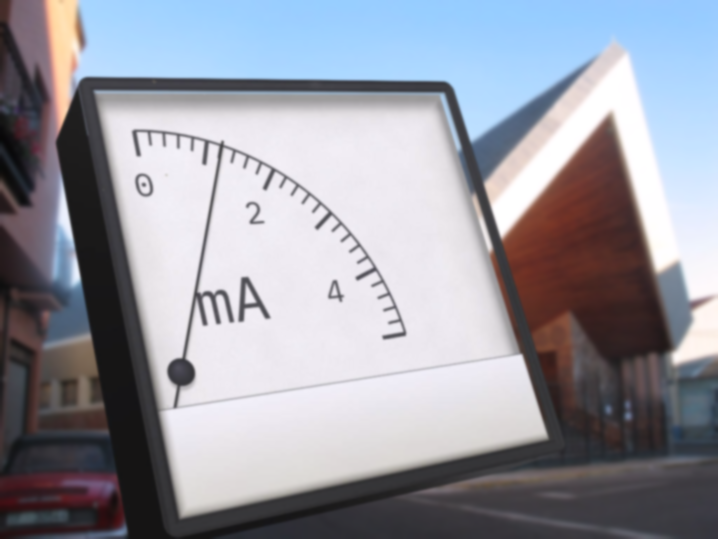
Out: 1.2 mA
